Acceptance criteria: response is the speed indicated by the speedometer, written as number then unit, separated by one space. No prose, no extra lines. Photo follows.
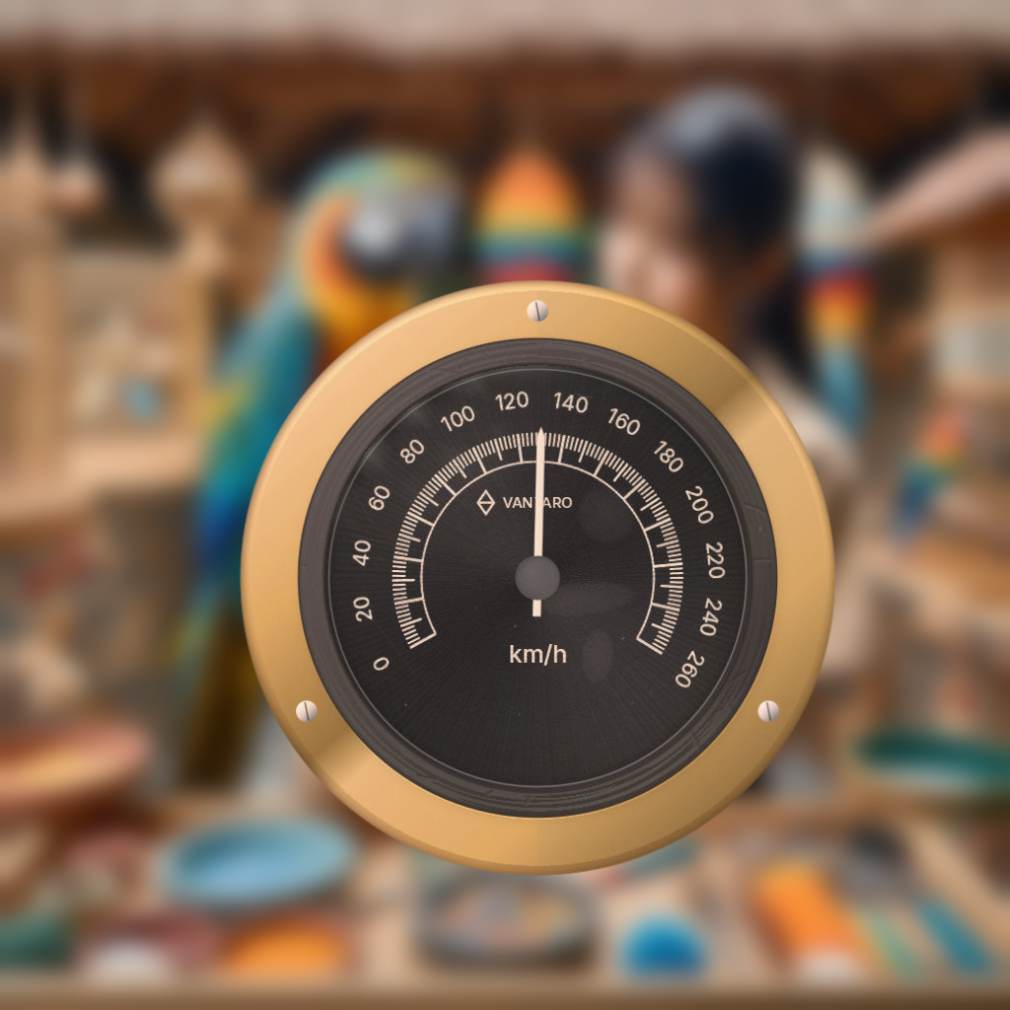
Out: 130 km/h
